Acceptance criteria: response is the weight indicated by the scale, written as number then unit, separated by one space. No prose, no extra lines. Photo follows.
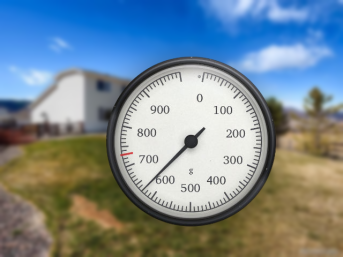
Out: 630 g
